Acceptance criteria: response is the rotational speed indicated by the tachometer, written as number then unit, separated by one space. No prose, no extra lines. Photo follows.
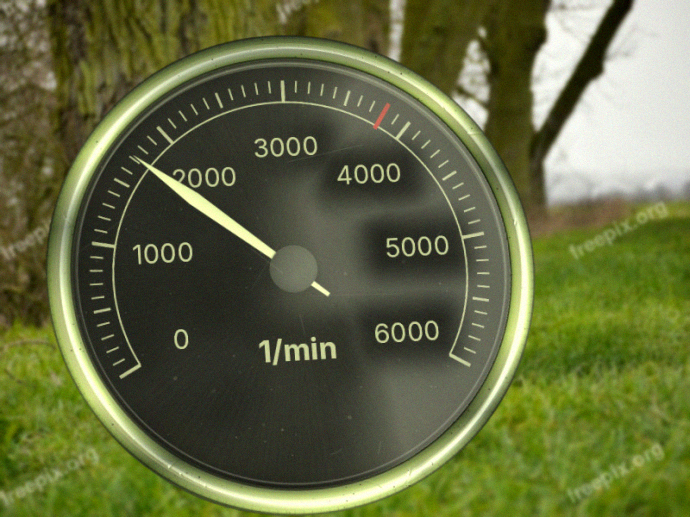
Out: 1700 rpm
